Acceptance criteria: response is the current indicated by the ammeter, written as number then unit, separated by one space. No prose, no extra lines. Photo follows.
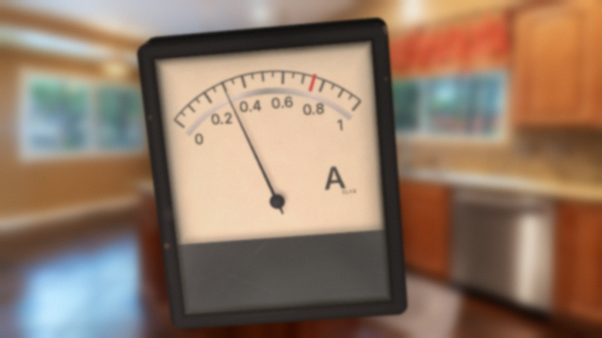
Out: 0.3 A
